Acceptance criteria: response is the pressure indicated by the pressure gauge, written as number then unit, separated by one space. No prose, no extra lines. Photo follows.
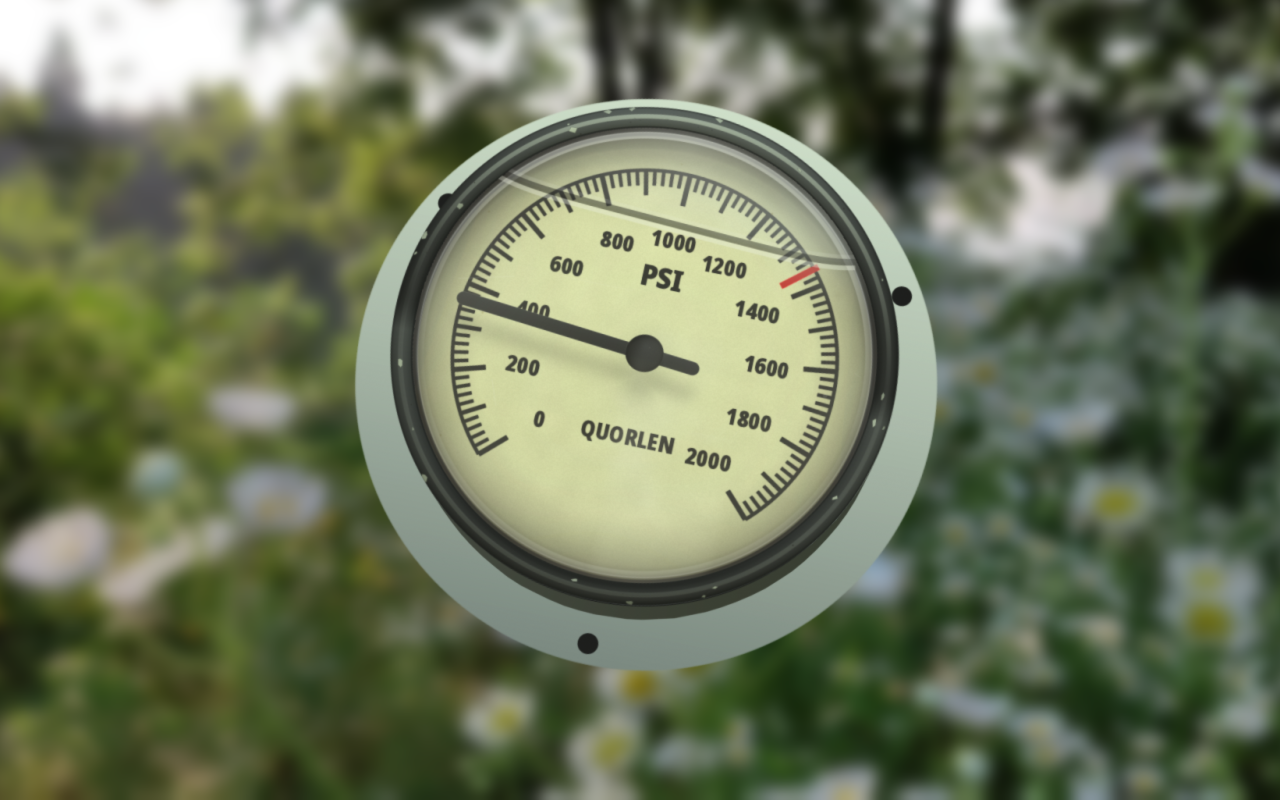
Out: 360 psi
